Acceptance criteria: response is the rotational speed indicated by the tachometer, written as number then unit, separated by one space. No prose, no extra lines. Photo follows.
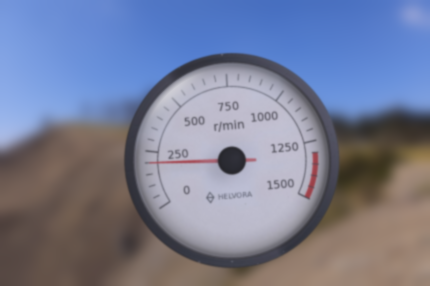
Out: 200 rpm
